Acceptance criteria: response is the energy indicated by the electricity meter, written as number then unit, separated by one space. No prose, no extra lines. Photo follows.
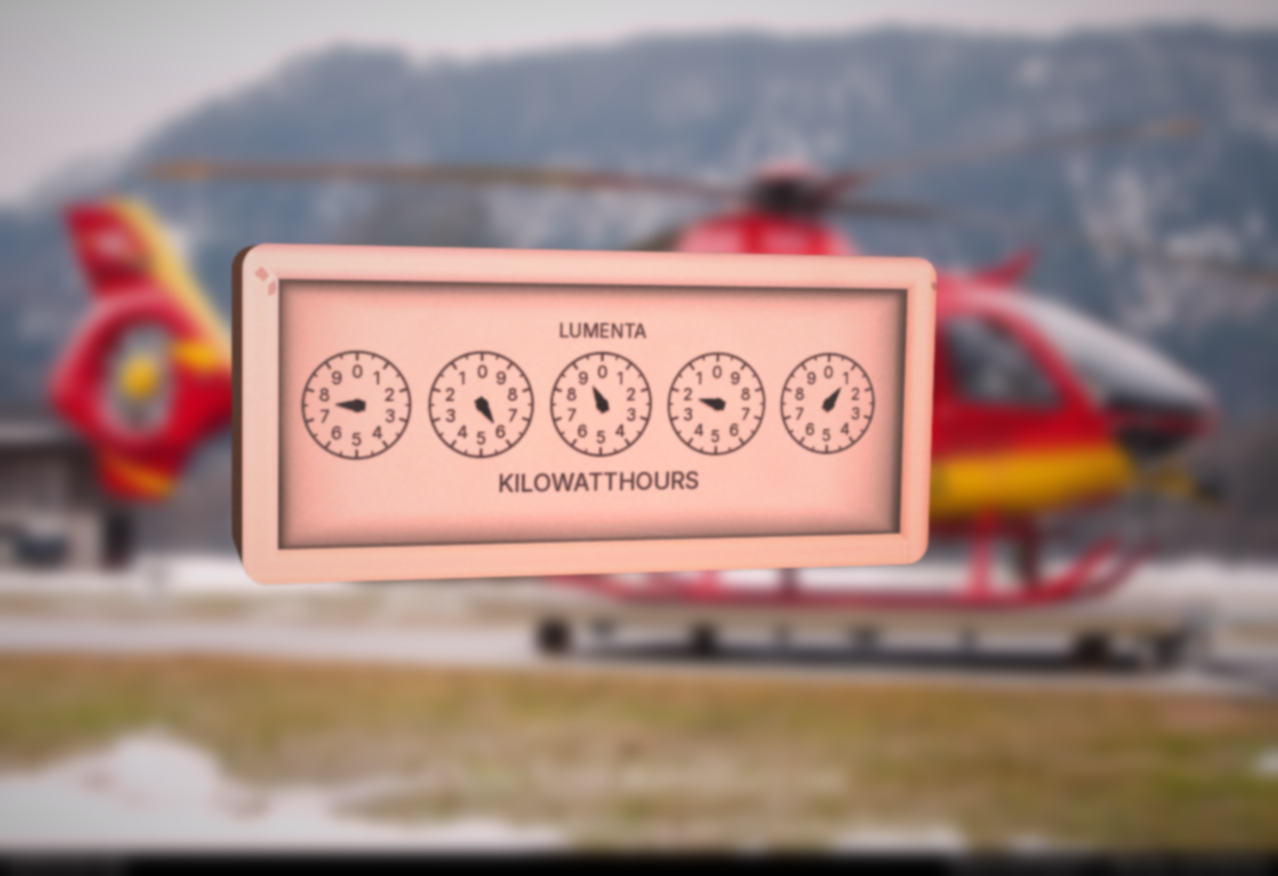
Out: 75921 kWh
